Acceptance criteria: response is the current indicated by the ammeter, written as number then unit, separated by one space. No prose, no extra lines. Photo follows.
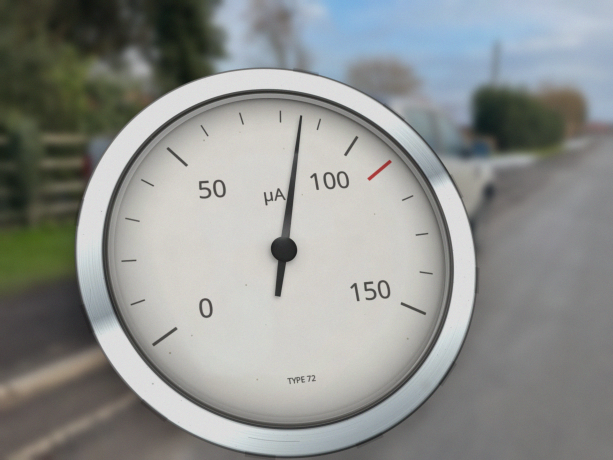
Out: 85 µA
